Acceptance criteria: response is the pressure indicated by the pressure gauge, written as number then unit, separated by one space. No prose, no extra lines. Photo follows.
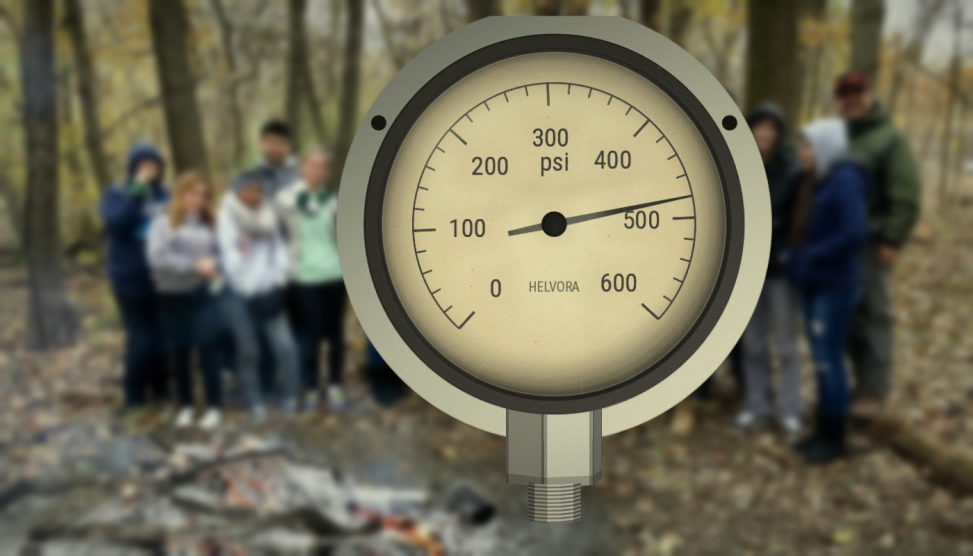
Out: 480 psi
